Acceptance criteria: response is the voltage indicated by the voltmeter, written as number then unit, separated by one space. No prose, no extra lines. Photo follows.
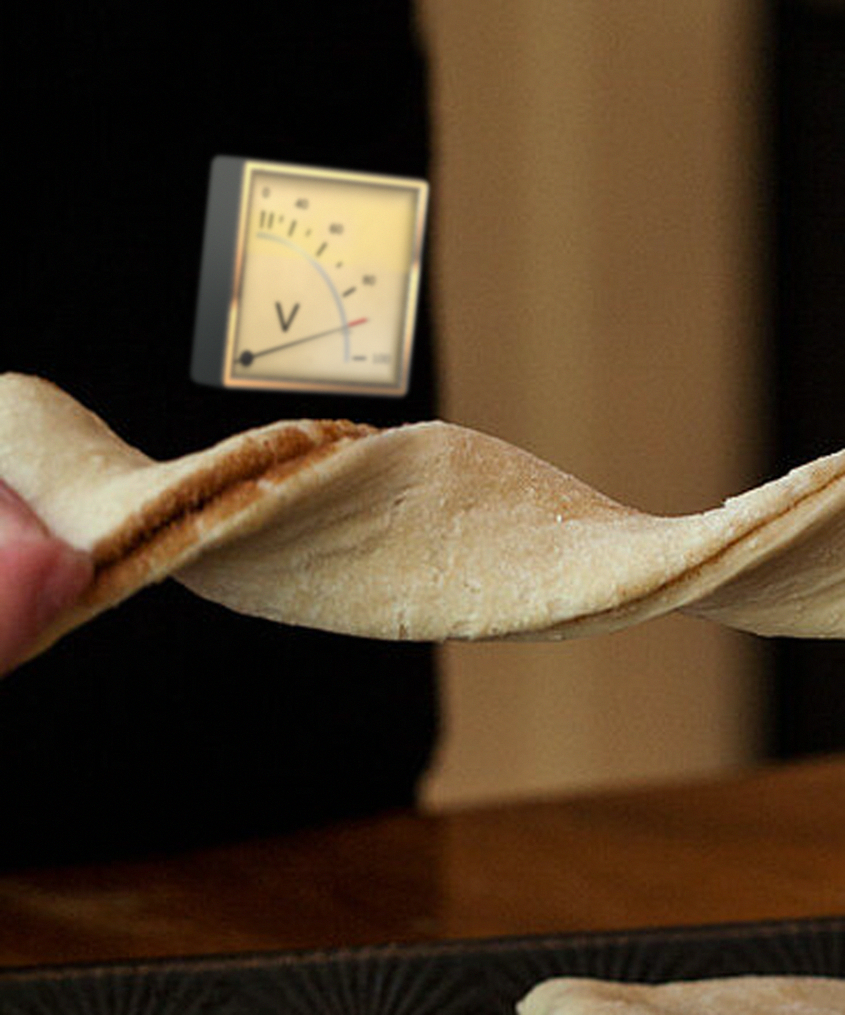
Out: 90 V
